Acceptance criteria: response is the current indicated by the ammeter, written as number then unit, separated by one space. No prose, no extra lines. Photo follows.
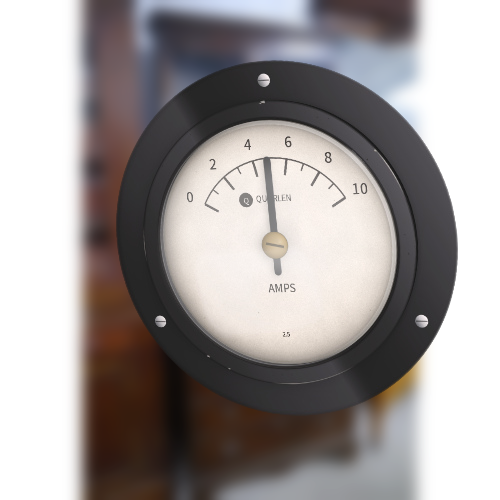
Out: 5 A
